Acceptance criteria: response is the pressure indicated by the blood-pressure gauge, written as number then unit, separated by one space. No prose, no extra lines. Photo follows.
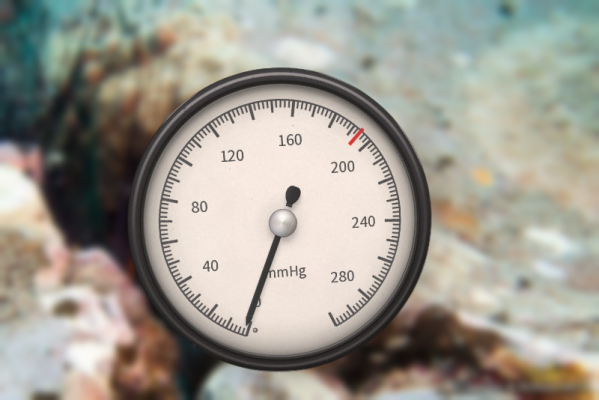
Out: 2 mmHg
